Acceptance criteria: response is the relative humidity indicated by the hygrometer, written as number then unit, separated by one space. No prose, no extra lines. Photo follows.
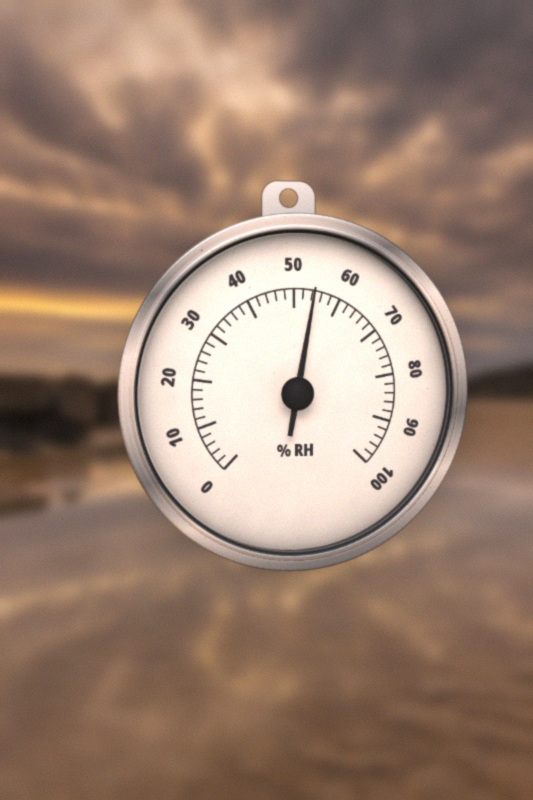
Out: 54 %
